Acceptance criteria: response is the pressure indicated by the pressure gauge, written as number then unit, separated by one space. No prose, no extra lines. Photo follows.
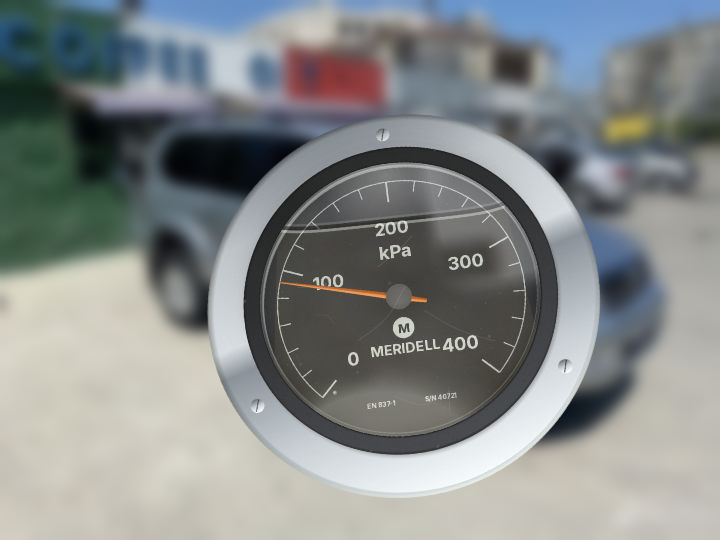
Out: 90 kPa
